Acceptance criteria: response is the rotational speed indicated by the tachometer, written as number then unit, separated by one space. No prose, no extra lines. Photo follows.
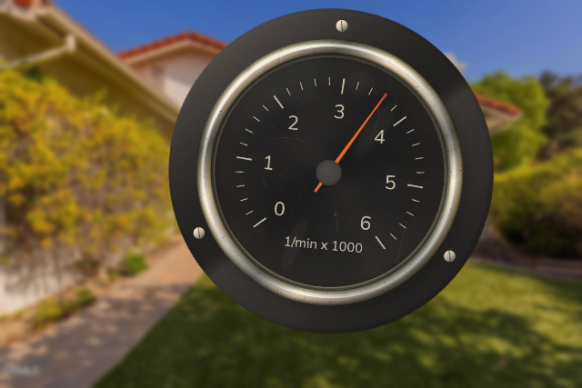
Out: 3600 rpm
